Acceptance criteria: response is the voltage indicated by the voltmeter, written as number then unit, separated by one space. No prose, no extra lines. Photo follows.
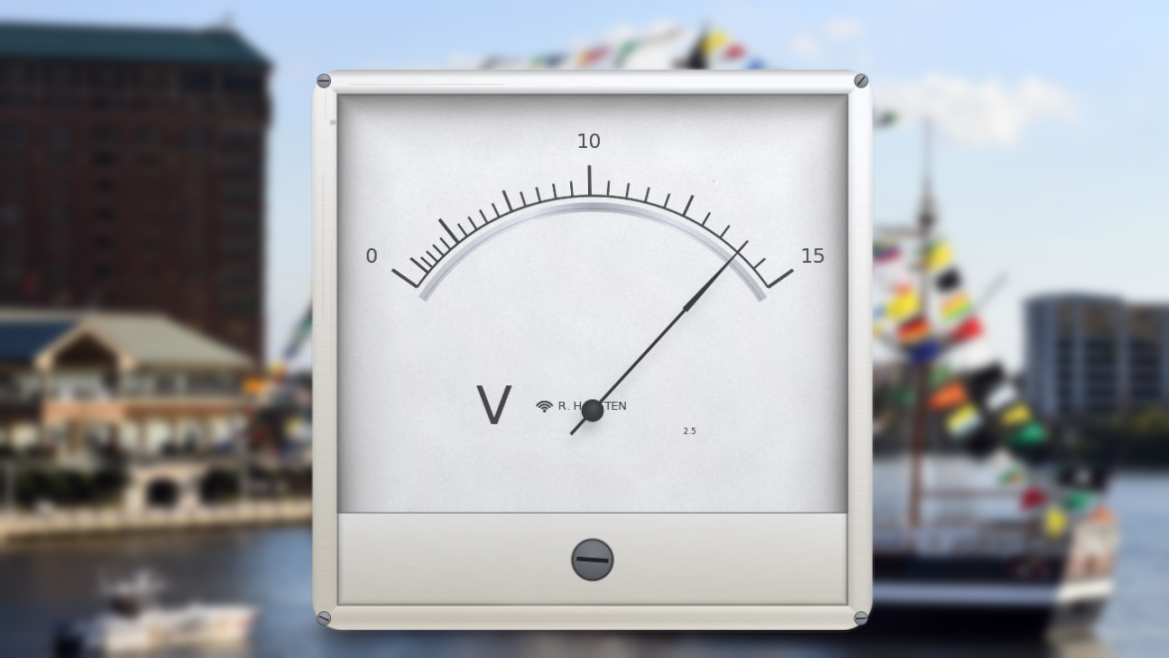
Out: 14 V
